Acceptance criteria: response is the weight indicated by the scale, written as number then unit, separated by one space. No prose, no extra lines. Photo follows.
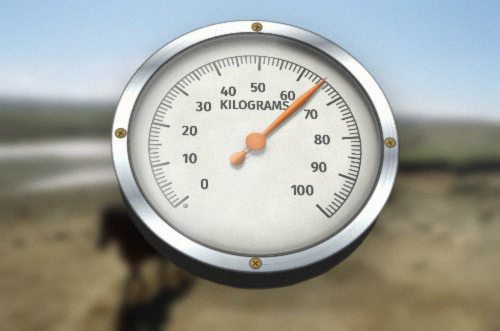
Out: 65 kg
